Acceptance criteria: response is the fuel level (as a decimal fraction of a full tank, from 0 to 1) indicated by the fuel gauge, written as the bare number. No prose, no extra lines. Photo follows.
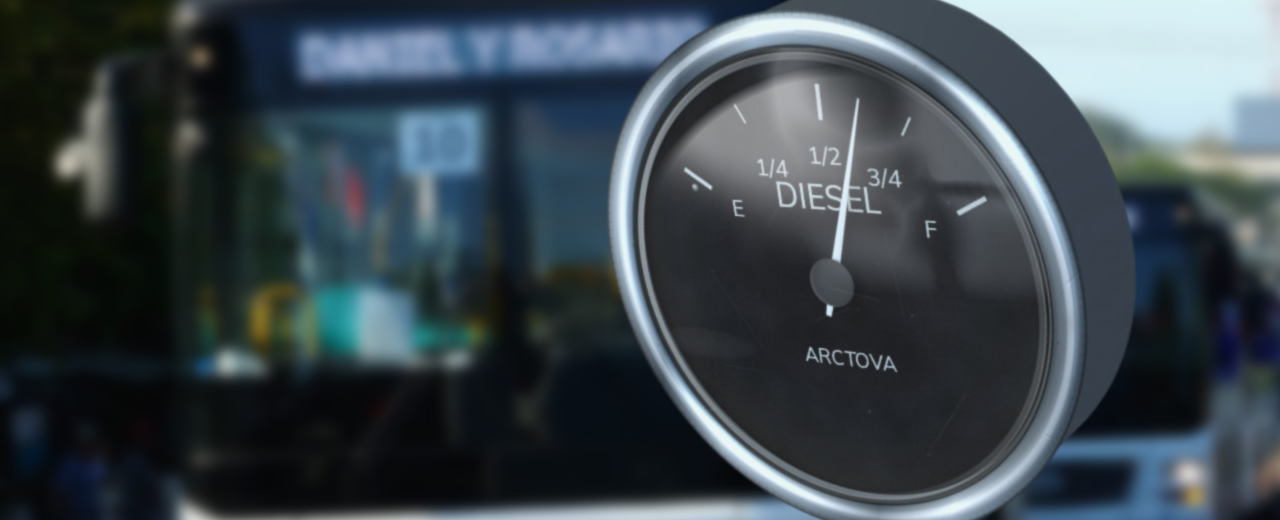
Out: 0.625
